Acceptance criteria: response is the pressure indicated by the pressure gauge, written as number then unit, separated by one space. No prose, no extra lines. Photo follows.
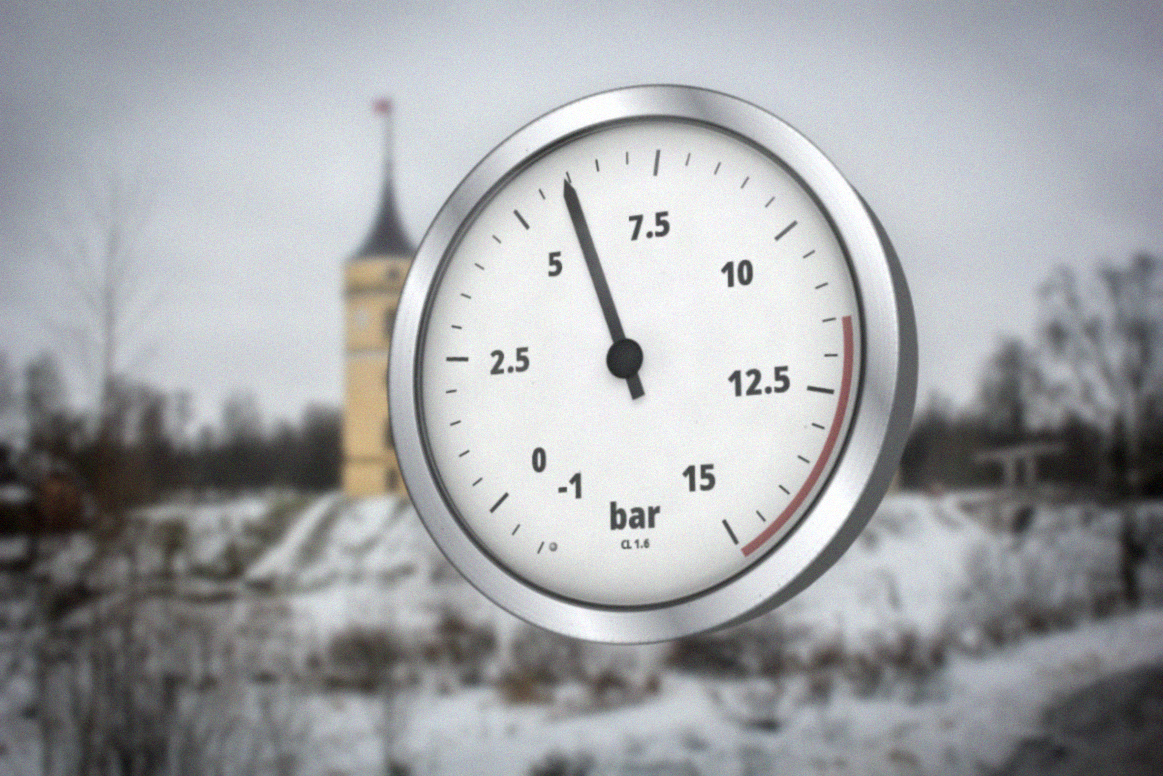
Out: 6 bar
